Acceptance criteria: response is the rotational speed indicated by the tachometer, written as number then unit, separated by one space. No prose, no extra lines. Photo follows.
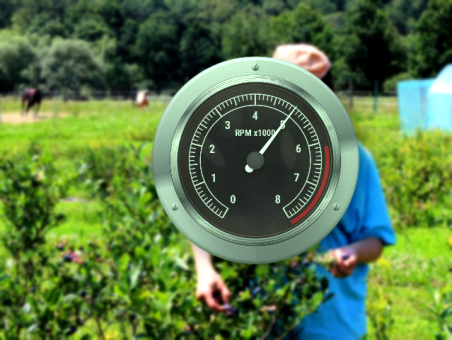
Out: 5000 rpm
